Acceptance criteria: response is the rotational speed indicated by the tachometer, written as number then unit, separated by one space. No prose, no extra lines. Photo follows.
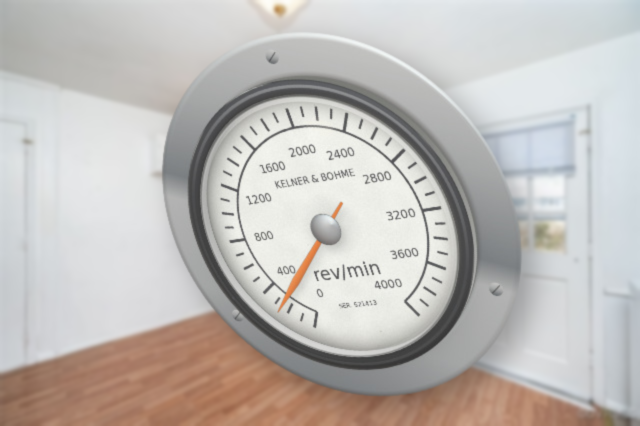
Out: 250 rpm
